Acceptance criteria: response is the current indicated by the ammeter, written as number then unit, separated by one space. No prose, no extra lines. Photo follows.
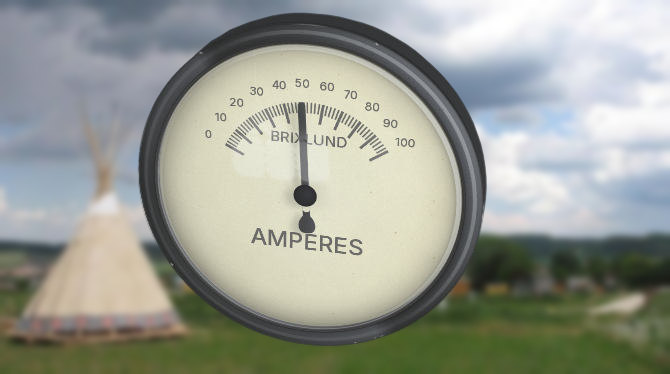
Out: 50 A
